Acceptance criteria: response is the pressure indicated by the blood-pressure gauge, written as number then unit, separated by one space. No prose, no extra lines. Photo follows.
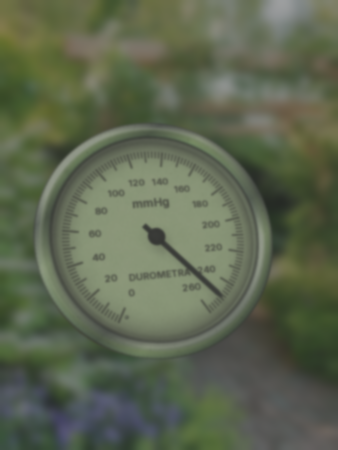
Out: 250 mmHg
